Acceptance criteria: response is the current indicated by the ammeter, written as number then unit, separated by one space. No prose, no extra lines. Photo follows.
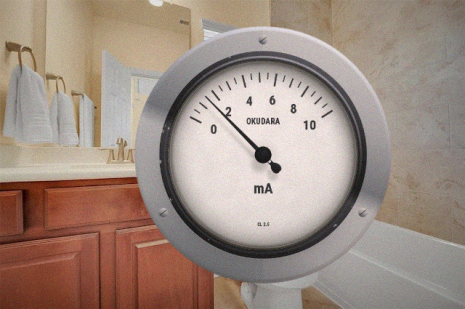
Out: 1.5 mA
